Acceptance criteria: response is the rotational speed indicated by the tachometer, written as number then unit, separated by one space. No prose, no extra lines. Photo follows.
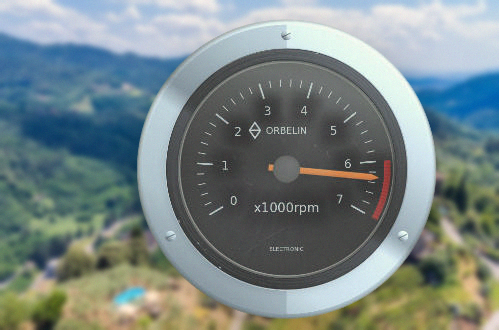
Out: 6300 rpm
